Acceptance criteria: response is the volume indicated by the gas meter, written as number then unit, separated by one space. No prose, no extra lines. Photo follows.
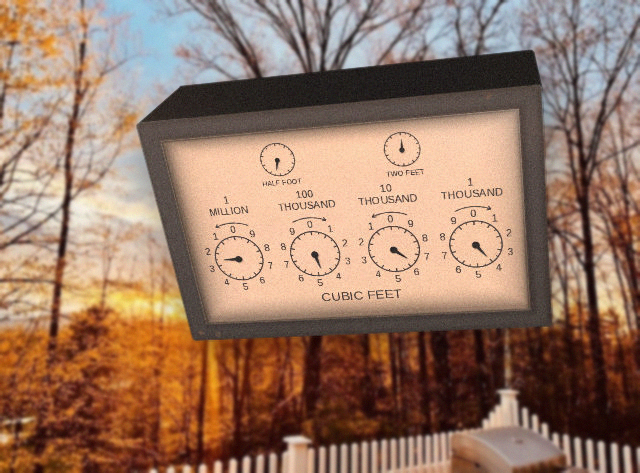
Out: 246400 ft³
